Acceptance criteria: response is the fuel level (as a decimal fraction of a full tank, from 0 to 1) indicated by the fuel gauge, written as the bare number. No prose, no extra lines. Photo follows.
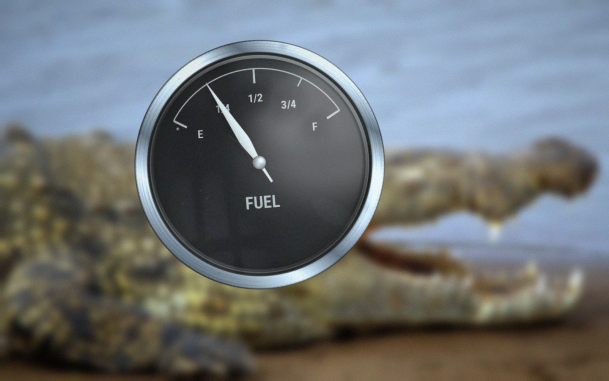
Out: 0.25
